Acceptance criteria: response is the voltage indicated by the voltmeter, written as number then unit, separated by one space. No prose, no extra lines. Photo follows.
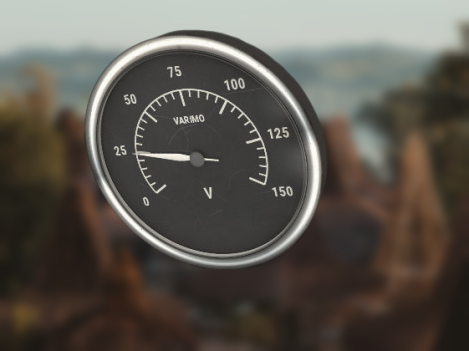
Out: 25 V
